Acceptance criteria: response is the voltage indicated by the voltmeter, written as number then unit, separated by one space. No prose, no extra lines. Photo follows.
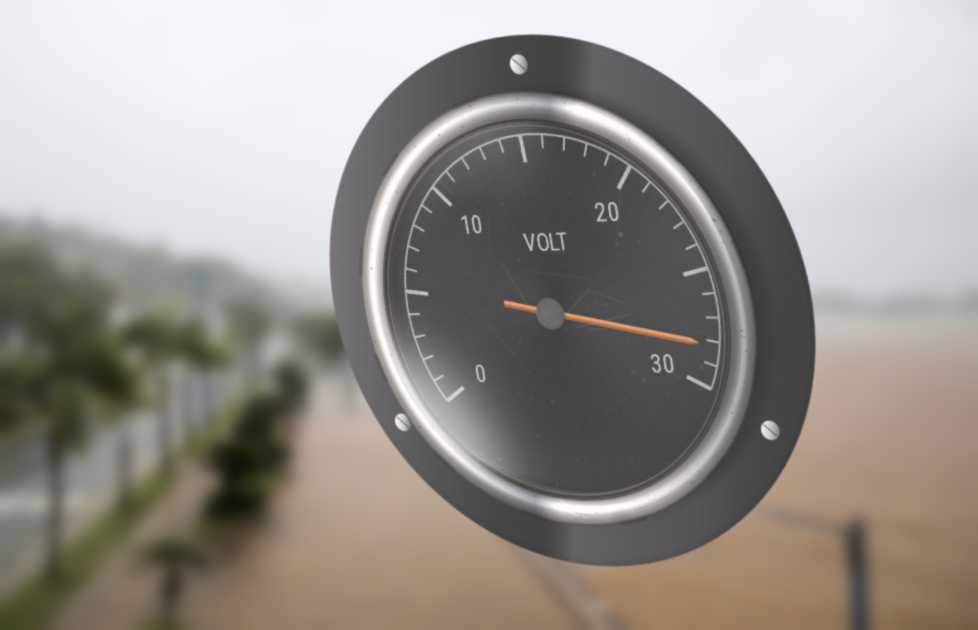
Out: 28 V
